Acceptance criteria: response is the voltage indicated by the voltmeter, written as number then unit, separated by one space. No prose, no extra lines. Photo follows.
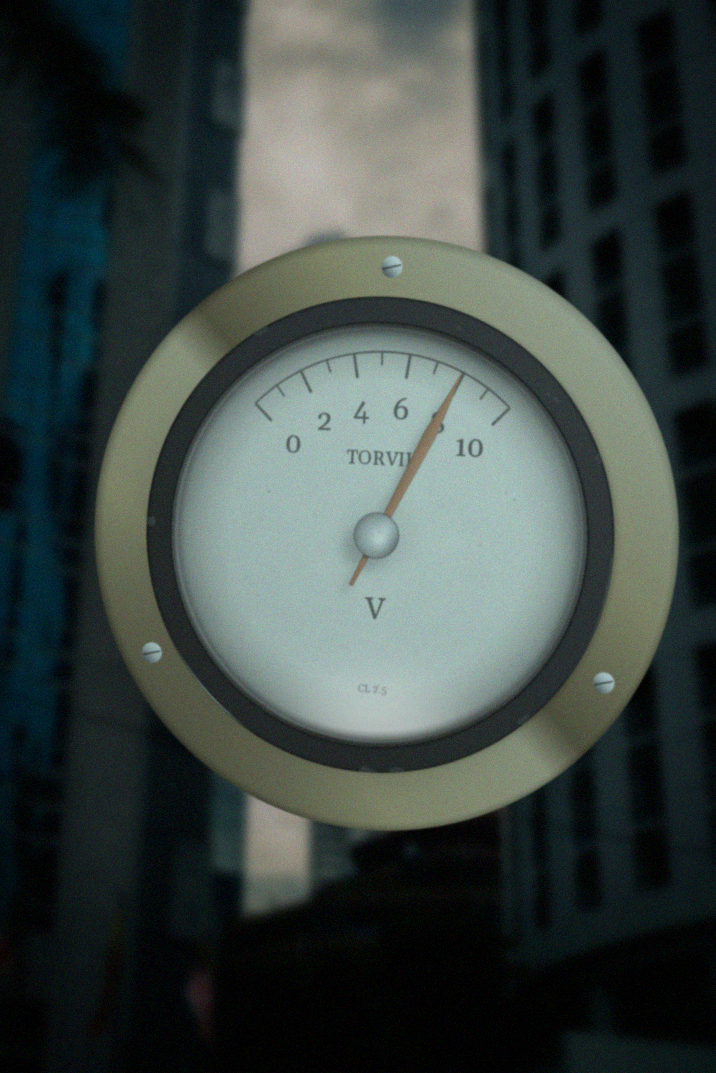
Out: 8 V
